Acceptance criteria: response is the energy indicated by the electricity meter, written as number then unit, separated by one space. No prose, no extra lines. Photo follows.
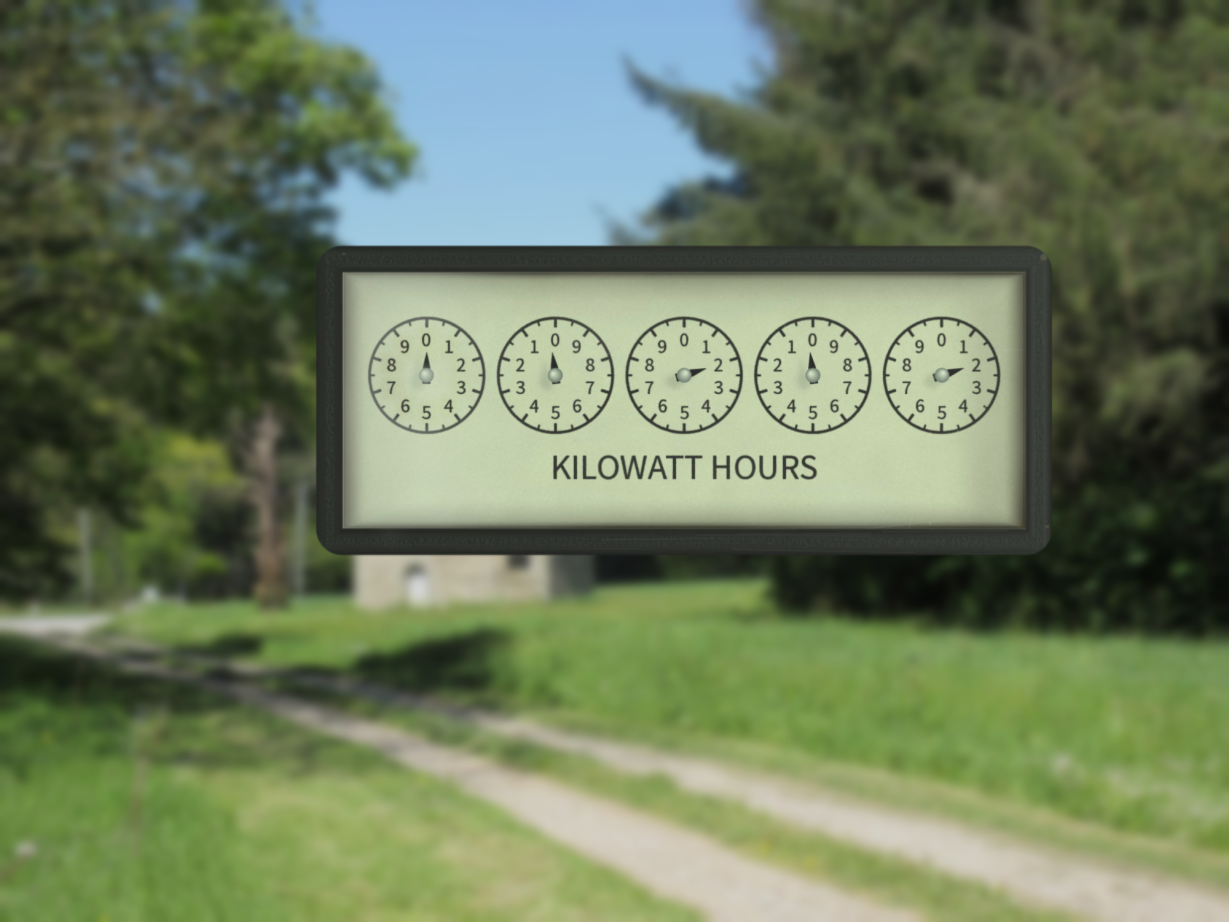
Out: 202 kWh
